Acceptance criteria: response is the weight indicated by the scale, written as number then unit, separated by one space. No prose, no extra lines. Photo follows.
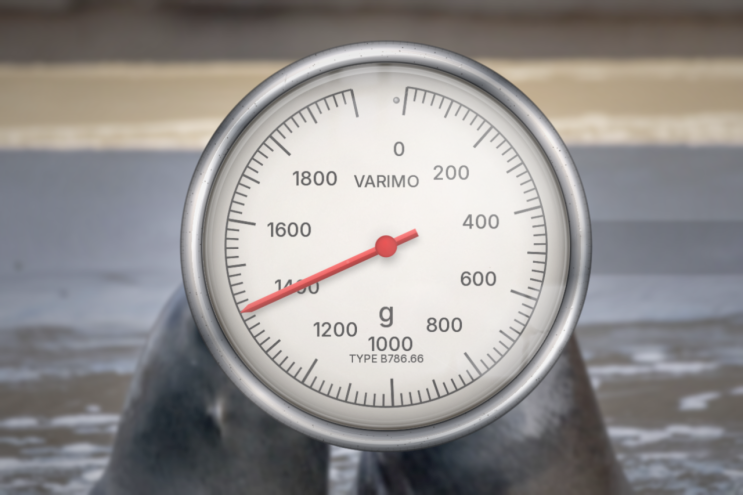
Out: 1400 g
